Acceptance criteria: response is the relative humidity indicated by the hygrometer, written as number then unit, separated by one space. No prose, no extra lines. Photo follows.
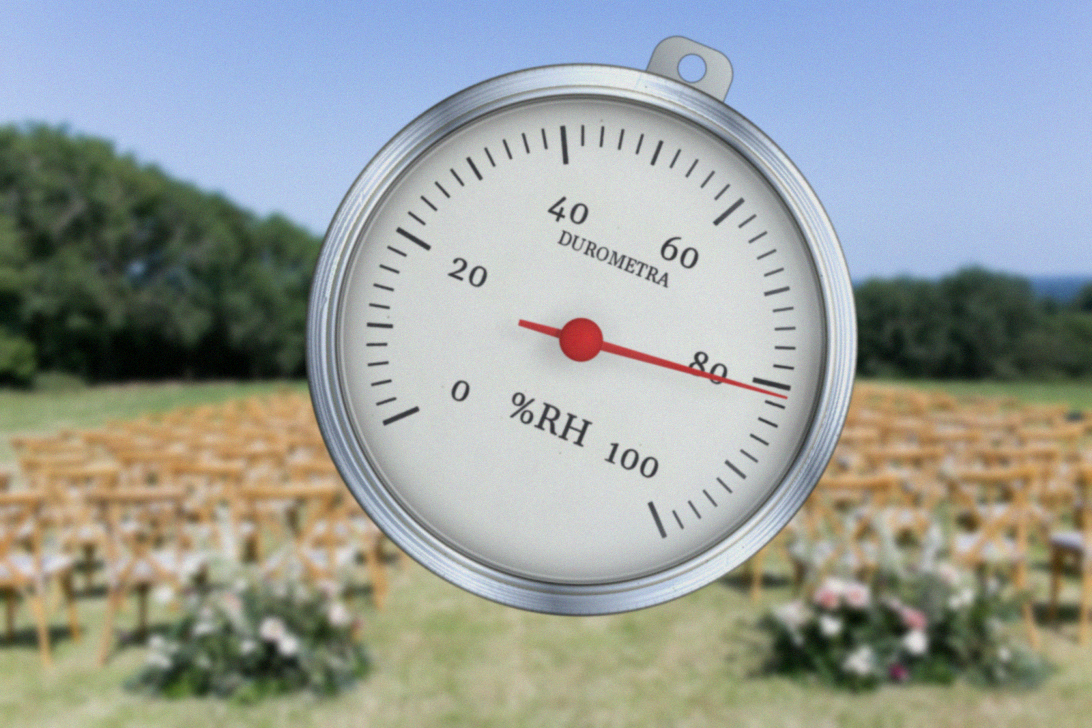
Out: 81 %
